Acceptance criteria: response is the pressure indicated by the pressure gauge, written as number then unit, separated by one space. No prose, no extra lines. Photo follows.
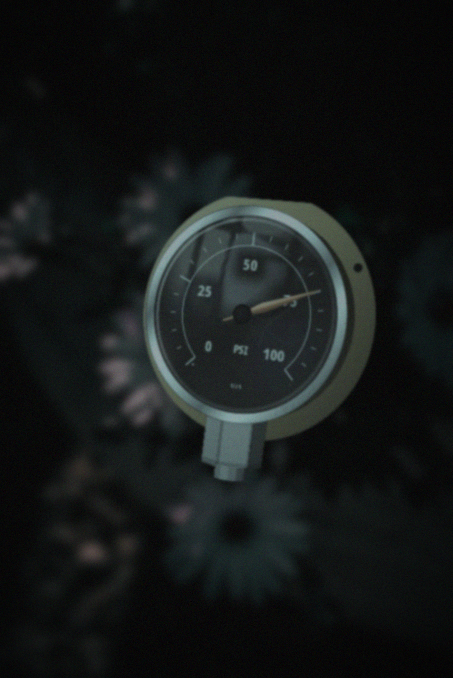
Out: 75 psi
